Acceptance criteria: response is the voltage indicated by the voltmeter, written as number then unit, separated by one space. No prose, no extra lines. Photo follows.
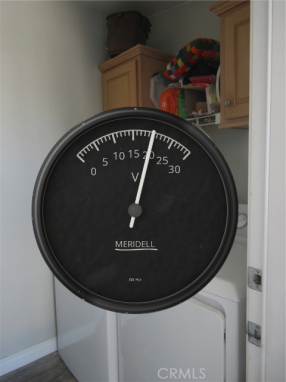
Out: 20 V
